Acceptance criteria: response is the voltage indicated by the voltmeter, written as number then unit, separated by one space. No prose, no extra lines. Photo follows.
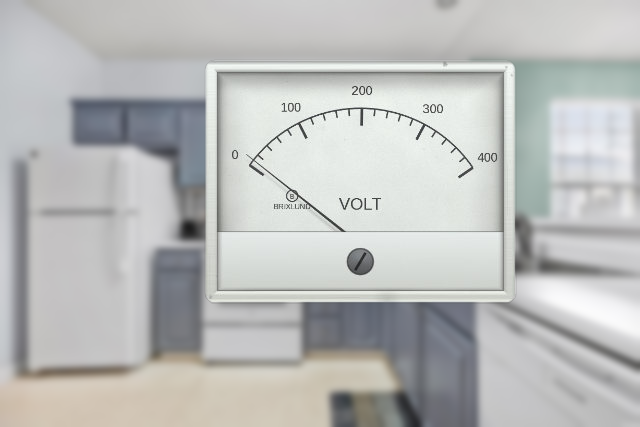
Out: 10 V
